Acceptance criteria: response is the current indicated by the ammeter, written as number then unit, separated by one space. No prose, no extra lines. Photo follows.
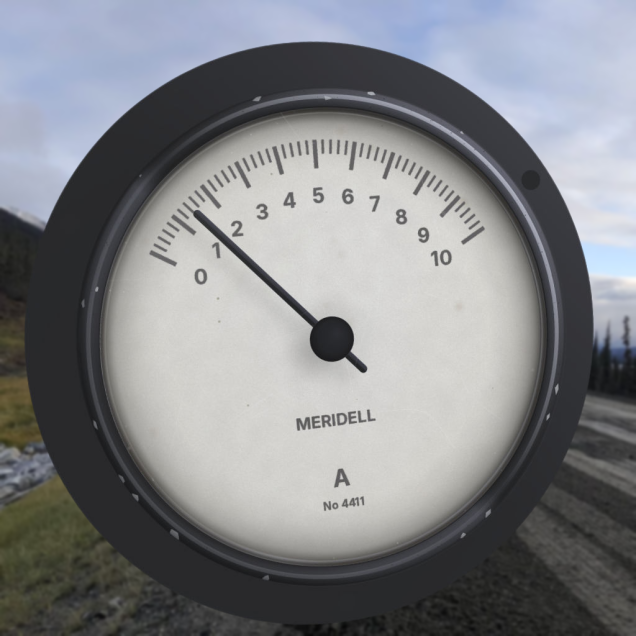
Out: 1.4 A
